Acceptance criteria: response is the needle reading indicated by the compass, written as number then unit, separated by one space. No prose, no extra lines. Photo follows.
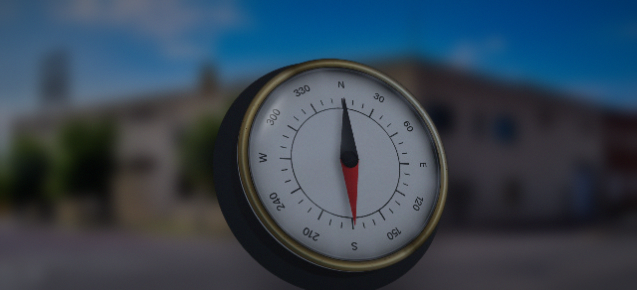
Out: 180 °
